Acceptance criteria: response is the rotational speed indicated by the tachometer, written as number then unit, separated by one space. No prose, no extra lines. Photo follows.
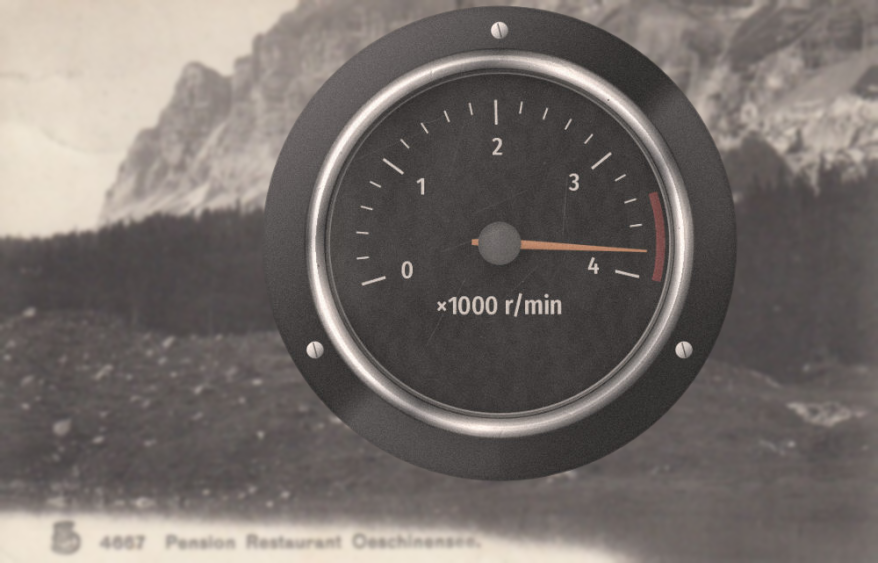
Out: 3800 rpm
